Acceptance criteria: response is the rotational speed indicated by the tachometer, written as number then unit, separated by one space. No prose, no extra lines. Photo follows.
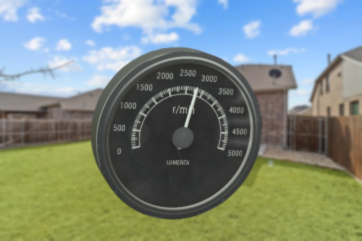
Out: 2750 rpm
